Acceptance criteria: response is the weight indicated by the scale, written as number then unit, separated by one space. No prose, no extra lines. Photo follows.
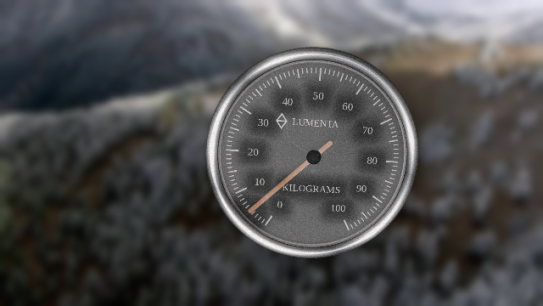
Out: 5 kg
